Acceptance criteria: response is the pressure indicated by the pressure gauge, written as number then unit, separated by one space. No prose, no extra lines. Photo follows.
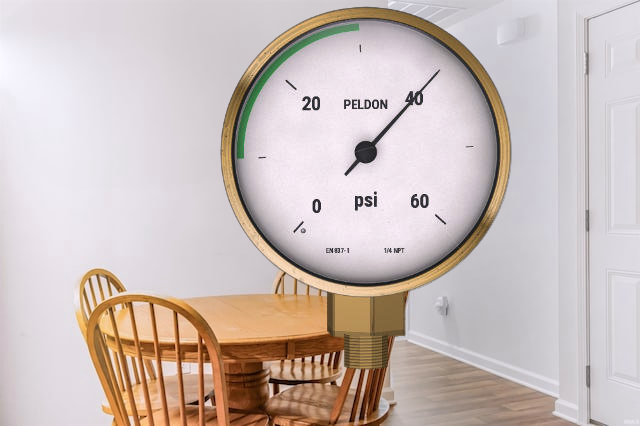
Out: 40 psi
